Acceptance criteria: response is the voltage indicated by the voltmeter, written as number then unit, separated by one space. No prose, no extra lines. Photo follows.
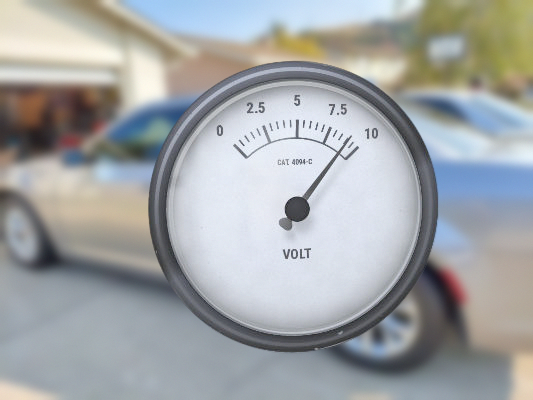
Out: 9 V
